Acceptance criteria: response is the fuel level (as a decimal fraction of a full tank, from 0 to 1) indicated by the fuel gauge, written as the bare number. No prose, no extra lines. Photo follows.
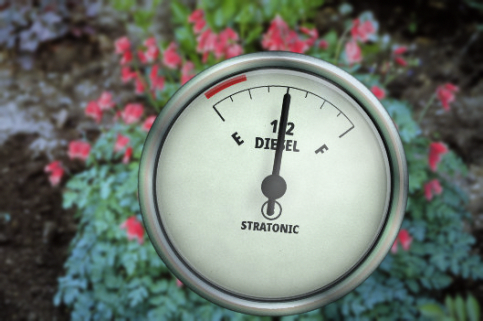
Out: 0.5
